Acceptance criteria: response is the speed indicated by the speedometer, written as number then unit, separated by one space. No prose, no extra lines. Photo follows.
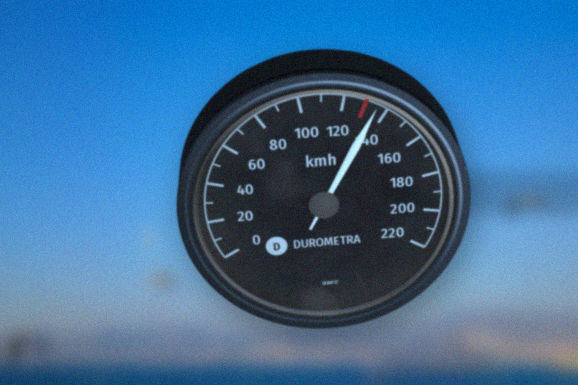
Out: 135 km/h
